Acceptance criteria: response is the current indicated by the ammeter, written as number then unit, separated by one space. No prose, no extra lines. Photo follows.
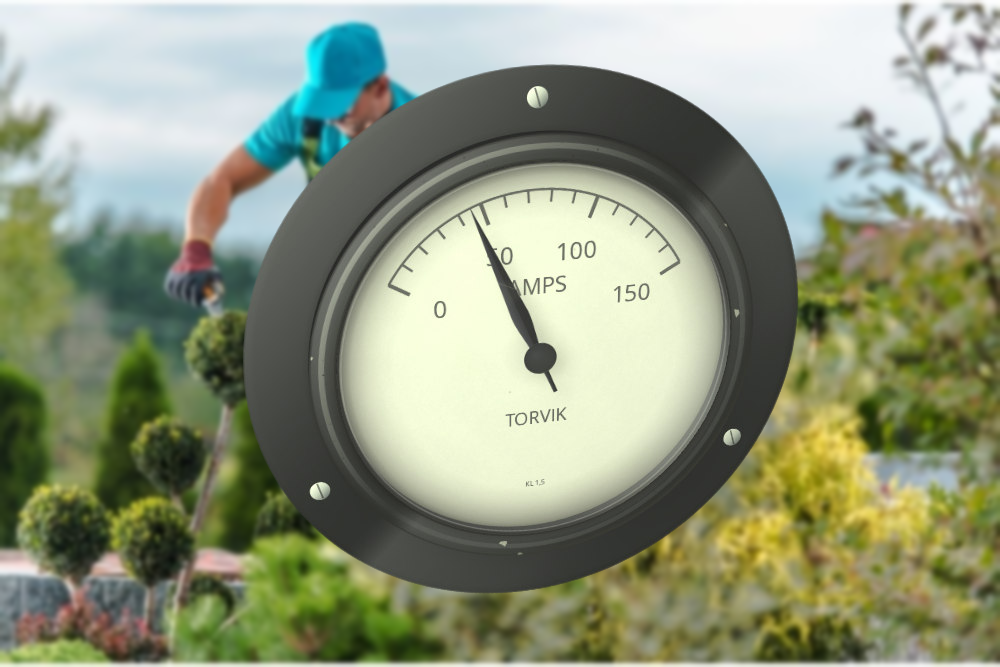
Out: 45 A
